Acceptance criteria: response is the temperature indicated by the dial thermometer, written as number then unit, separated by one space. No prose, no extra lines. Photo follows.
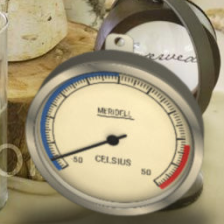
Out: -45 °C
